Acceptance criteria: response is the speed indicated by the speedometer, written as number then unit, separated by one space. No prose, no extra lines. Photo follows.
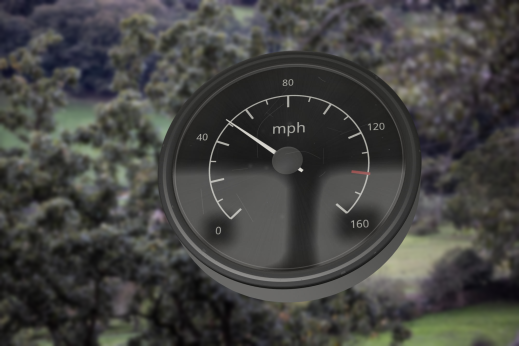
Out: 50 mph
